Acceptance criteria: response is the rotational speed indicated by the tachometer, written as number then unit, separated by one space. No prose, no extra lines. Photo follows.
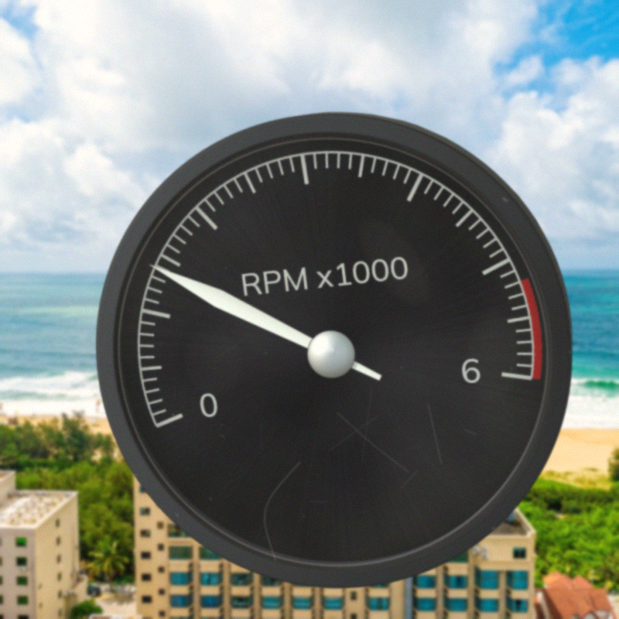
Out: 1400 rpm
